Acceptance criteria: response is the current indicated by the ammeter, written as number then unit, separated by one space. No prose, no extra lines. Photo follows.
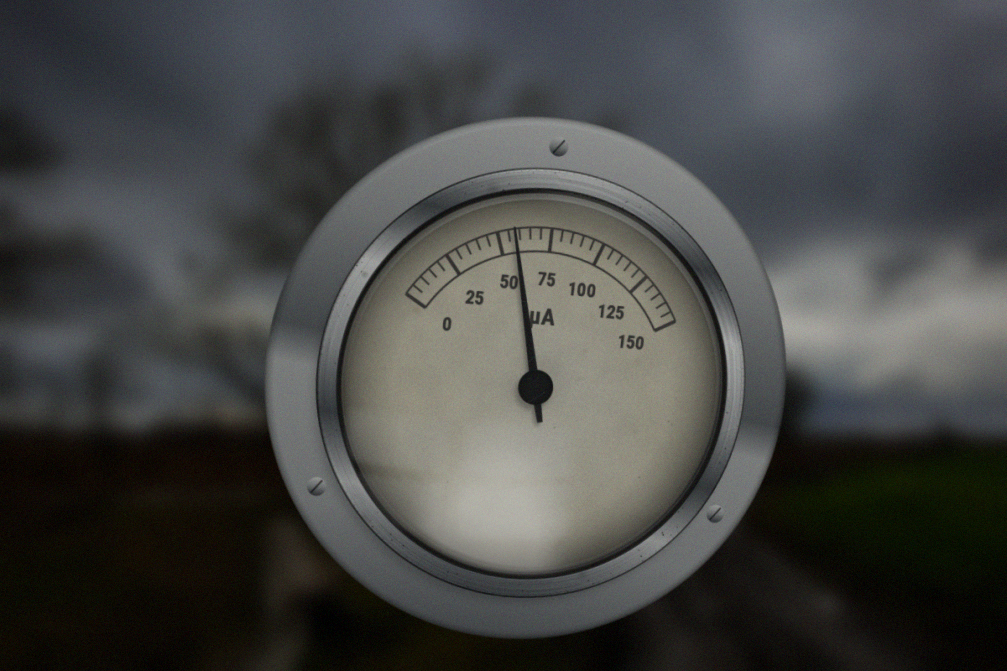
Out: 57.5 µA
